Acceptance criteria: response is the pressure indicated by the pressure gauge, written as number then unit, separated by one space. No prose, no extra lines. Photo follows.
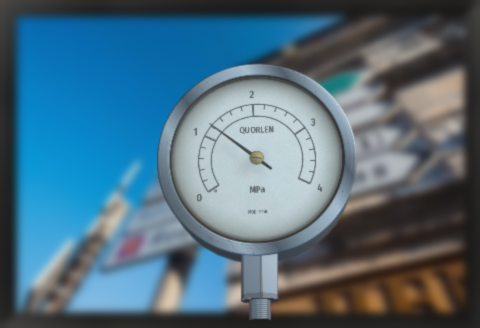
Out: 1.2 MPa
